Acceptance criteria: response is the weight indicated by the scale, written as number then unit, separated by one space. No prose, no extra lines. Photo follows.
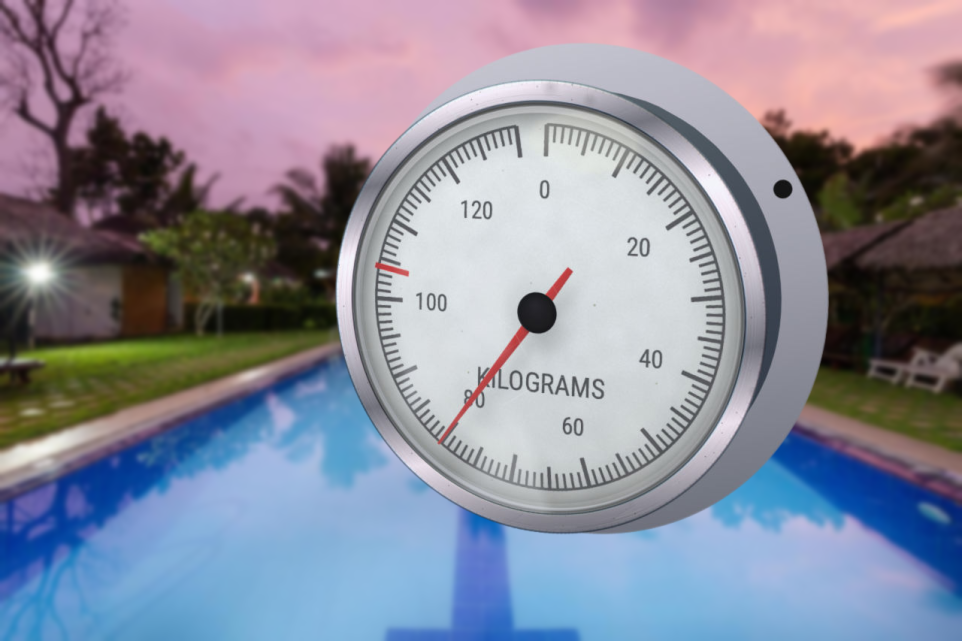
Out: 80 kg
